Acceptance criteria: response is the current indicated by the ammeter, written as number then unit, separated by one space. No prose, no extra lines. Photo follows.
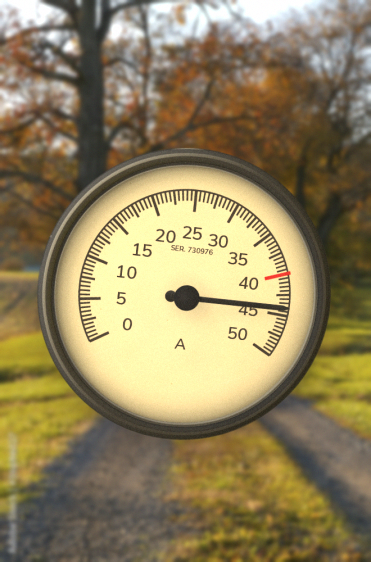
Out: 44 A
